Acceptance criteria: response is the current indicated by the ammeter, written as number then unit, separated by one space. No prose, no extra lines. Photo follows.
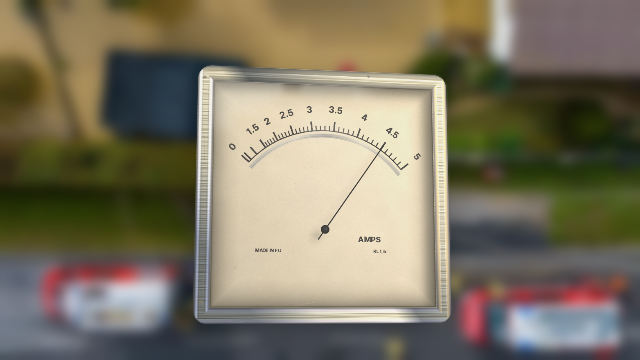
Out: 4.5 A
